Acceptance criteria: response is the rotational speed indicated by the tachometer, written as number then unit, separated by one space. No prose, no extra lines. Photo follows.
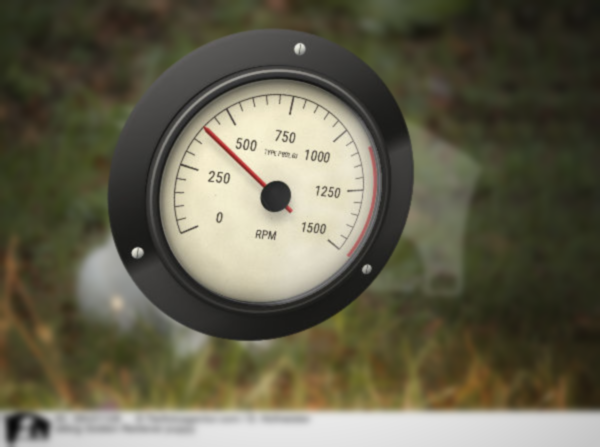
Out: 400 rpm
